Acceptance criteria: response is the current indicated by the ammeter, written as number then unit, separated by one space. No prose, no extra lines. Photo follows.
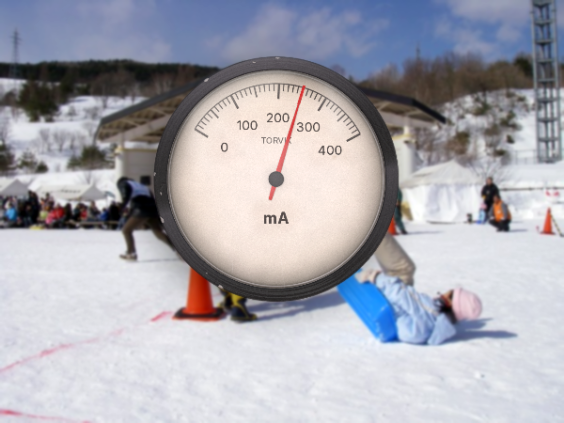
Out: 250 mA
